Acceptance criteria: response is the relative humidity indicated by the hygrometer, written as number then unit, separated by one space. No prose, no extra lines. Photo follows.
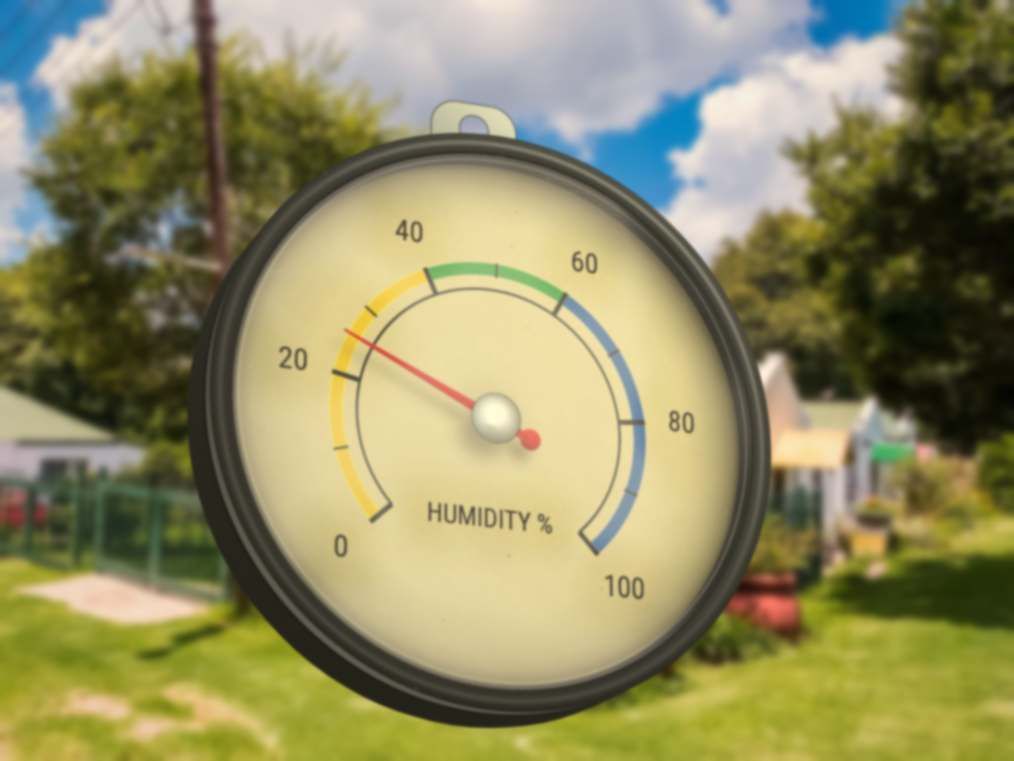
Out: 25 %
